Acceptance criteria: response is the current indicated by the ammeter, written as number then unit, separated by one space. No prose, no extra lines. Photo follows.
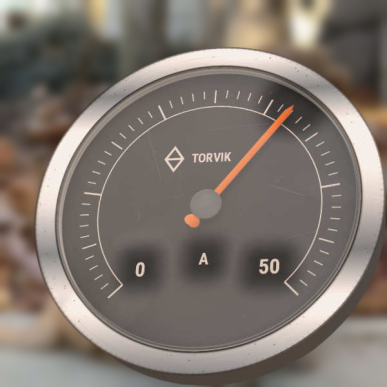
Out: 32 A
